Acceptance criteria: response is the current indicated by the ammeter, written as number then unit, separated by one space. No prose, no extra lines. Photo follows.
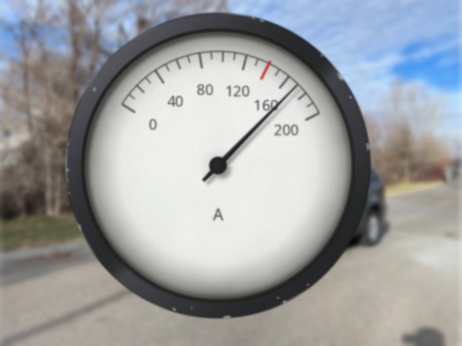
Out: 170 A
